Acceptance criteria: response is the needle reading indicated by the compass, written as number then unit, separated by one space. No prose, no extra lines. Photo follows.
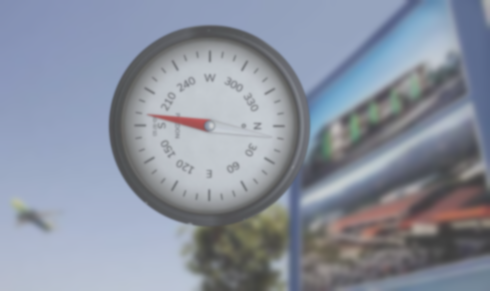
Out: 190 °
